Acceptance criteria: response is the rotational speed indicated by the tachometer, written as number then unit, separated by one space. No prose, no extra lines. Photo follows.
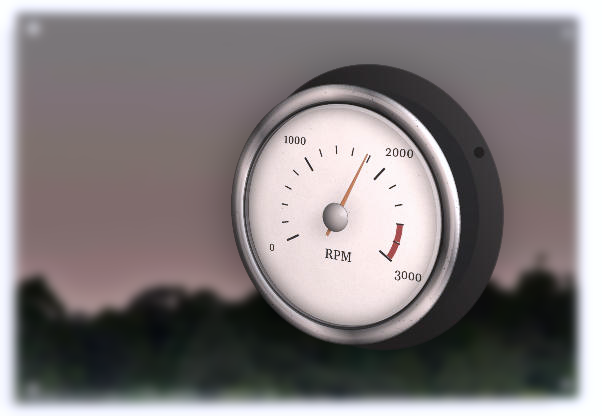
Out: 1800 rpm
